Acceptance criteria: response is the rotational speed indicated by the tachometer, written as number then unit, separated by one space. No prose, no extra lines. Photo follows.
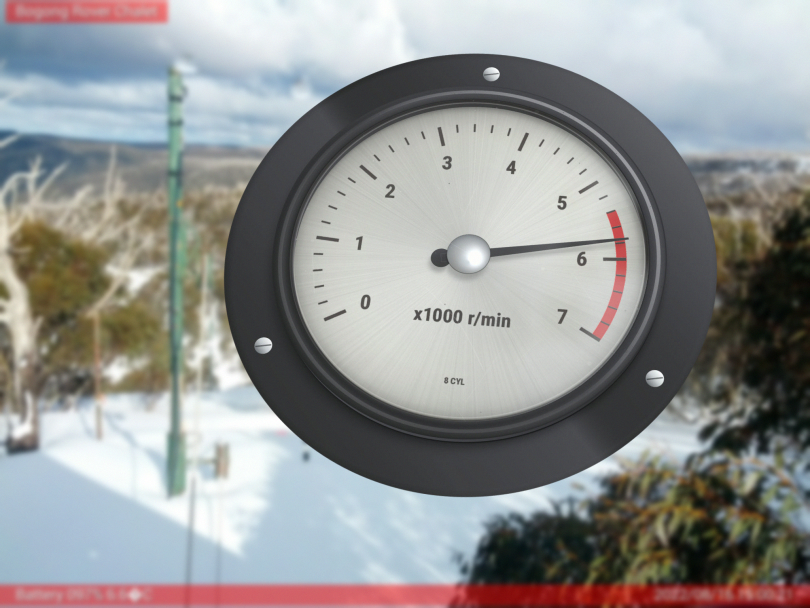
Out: 5800 rpm
